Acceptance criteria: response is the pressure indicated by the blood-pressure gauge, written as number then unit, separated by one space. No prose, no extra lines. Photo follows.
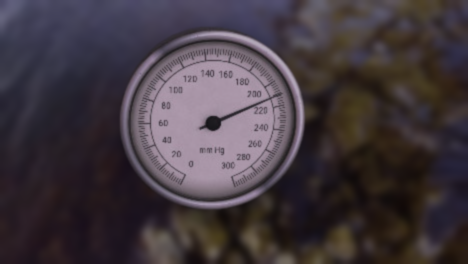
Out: 210 mmHg
